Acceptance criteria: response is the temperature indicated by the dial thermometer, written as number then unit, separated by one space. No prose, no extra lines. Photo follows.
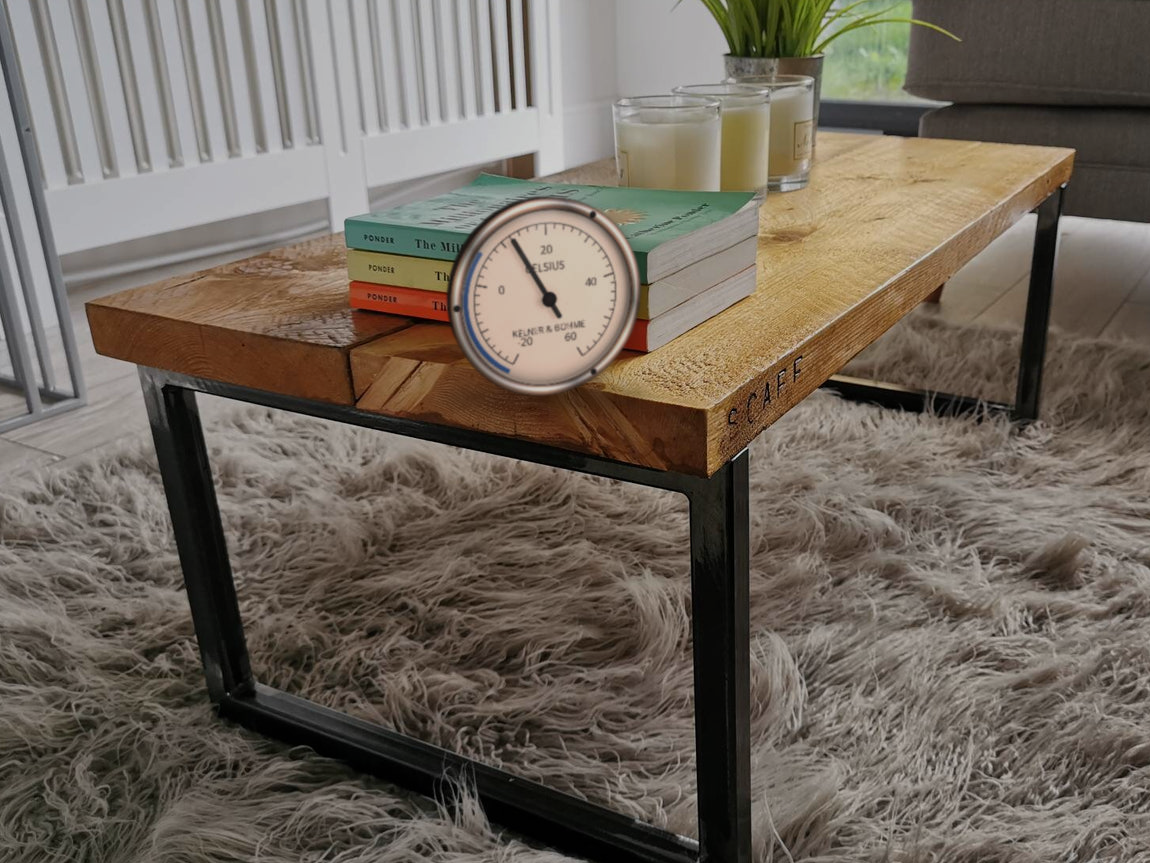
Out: 12 °C
